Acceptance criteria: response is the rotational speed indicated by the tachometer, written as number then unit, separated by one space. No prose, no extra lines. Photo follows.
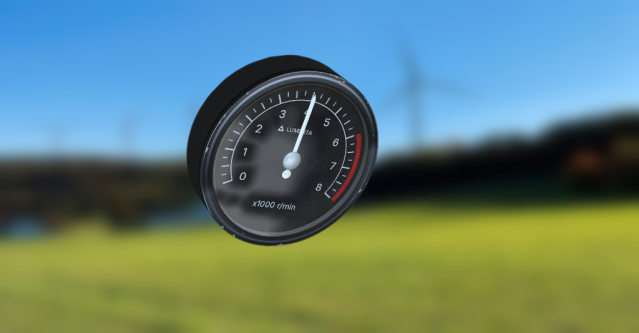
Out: 4000 rpm
